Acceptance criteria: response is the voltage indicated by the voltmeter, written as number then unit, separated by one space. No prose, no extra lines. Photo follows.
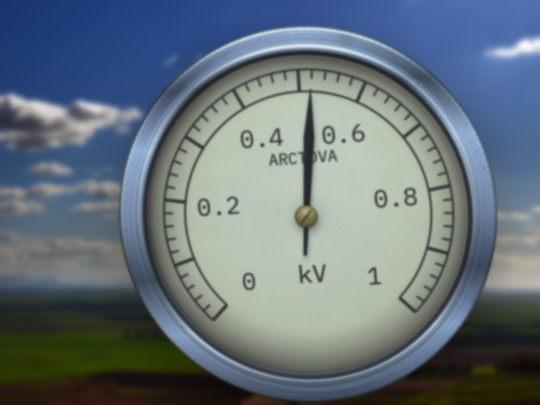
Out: 0.52 kV
